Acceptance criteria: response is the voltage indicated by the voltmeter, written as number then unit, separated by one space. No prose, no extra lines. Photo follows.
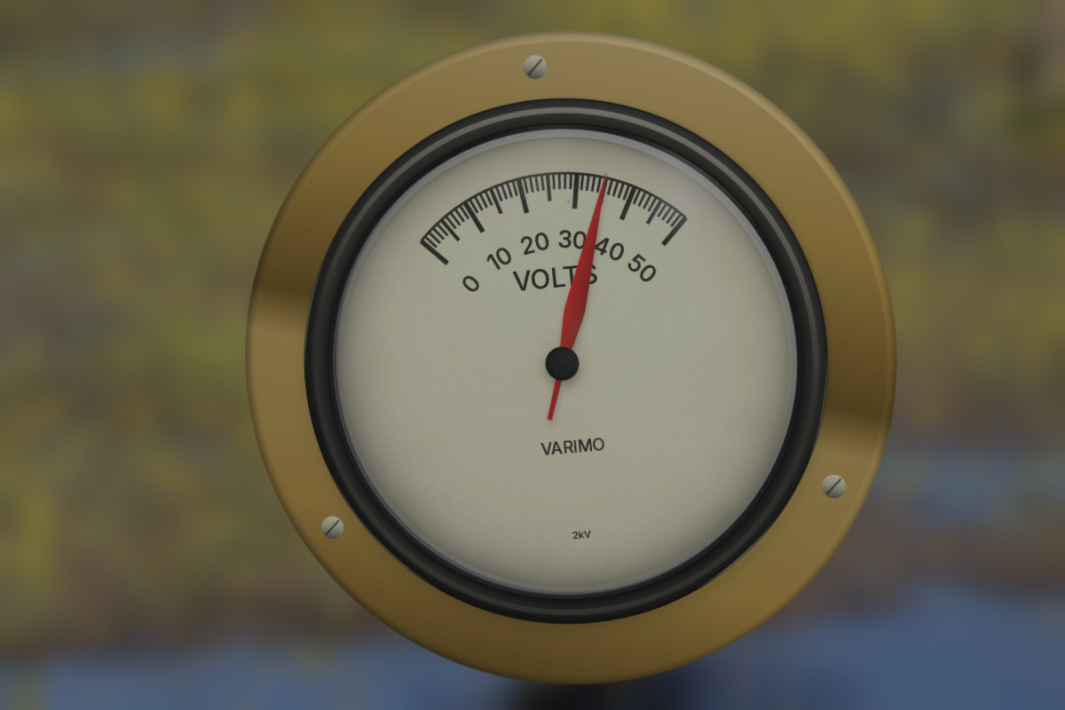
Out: 35 V
